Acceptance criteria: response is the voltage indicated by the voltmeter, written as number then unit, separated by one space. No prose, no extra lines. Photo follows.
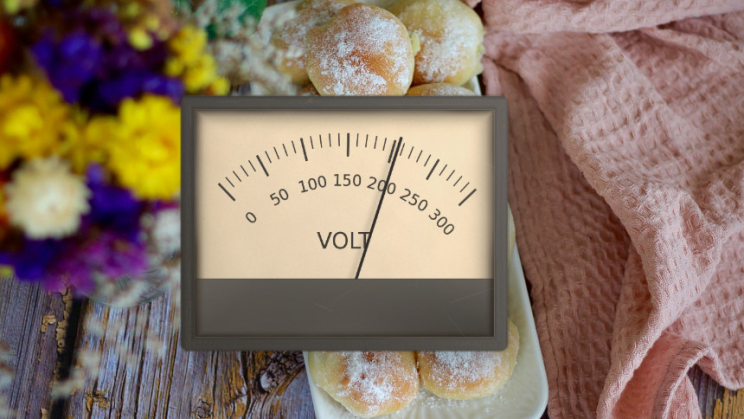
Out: 205 V
